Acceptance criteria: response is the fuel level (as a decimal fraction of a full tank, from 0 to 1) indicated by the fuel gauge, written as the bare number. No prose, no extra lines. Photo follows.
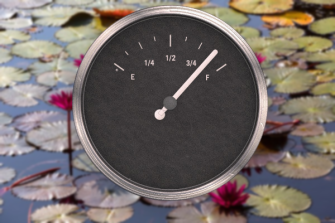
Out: 0.875
